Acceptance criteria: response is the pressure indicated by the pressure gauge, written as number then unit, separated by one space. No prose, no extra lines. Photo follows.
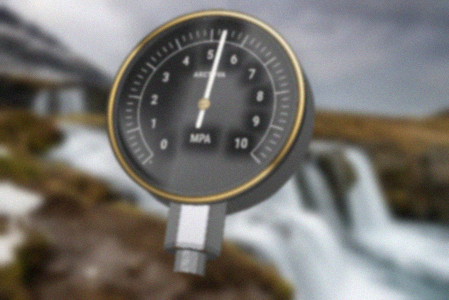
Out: 5.4 MPa
